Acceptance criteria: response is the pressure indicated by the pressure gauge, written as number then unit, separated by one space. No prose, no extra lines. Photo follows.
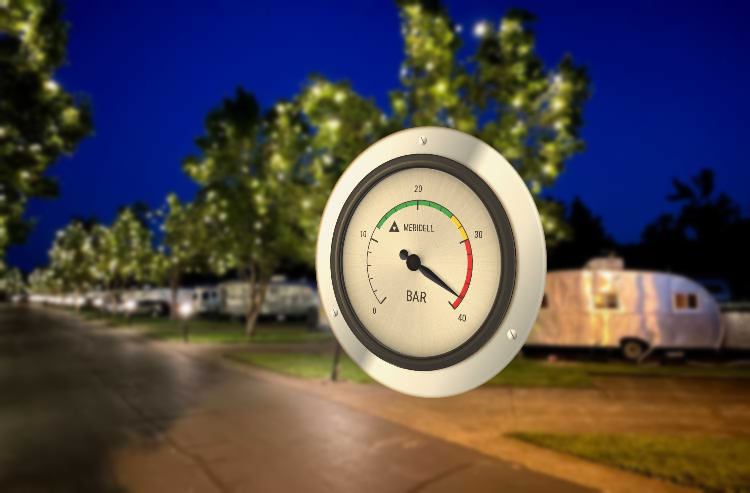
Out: 38 bar
